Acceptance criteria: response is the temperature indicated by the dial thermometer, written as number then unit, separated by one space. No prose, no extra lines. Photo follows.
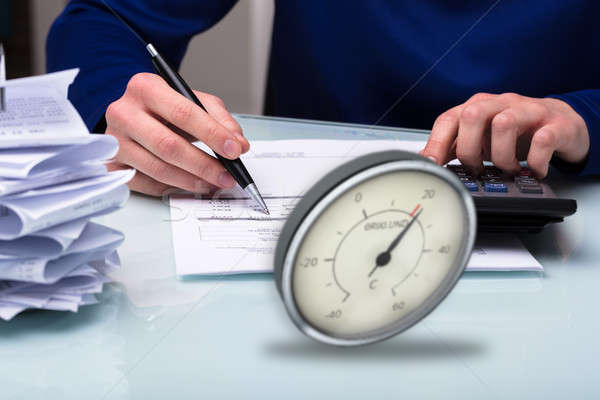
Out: 20 °C
